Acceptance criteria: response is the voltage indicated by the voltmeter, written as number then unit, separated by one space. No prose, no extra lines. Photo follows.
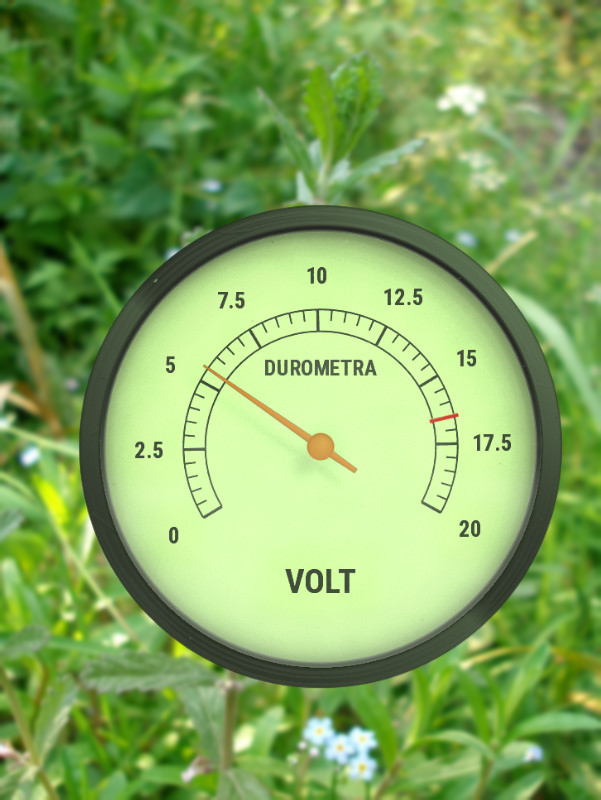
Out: 5.5 V
